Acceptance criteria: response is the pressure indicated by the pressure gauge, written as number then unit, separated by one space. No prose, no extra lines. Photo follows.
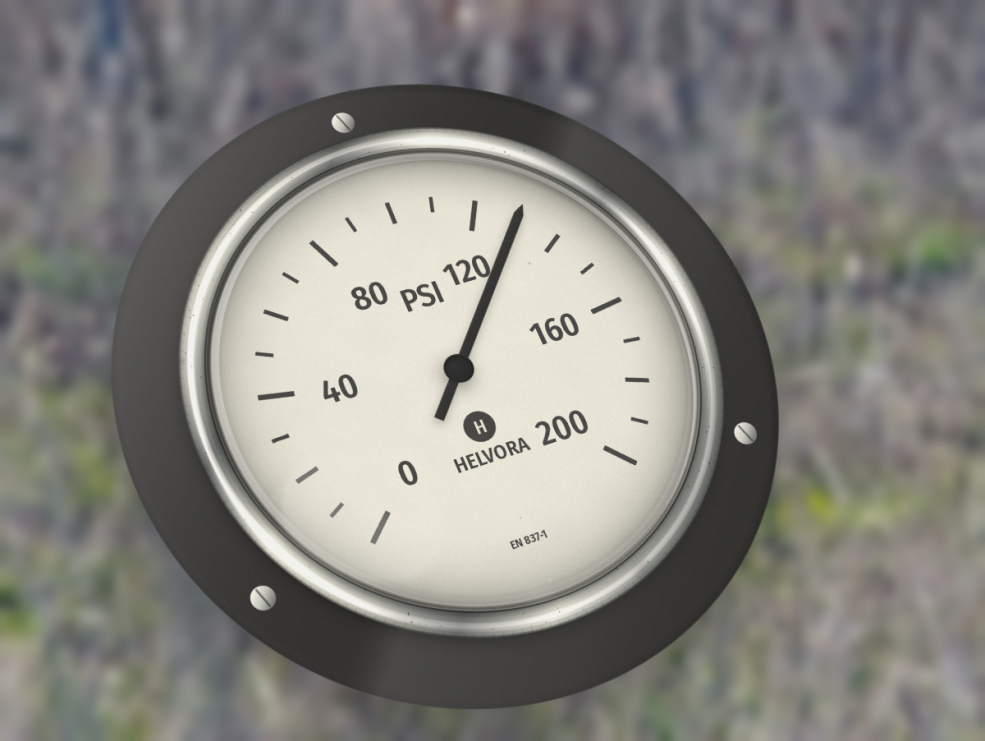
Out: 130 psi
